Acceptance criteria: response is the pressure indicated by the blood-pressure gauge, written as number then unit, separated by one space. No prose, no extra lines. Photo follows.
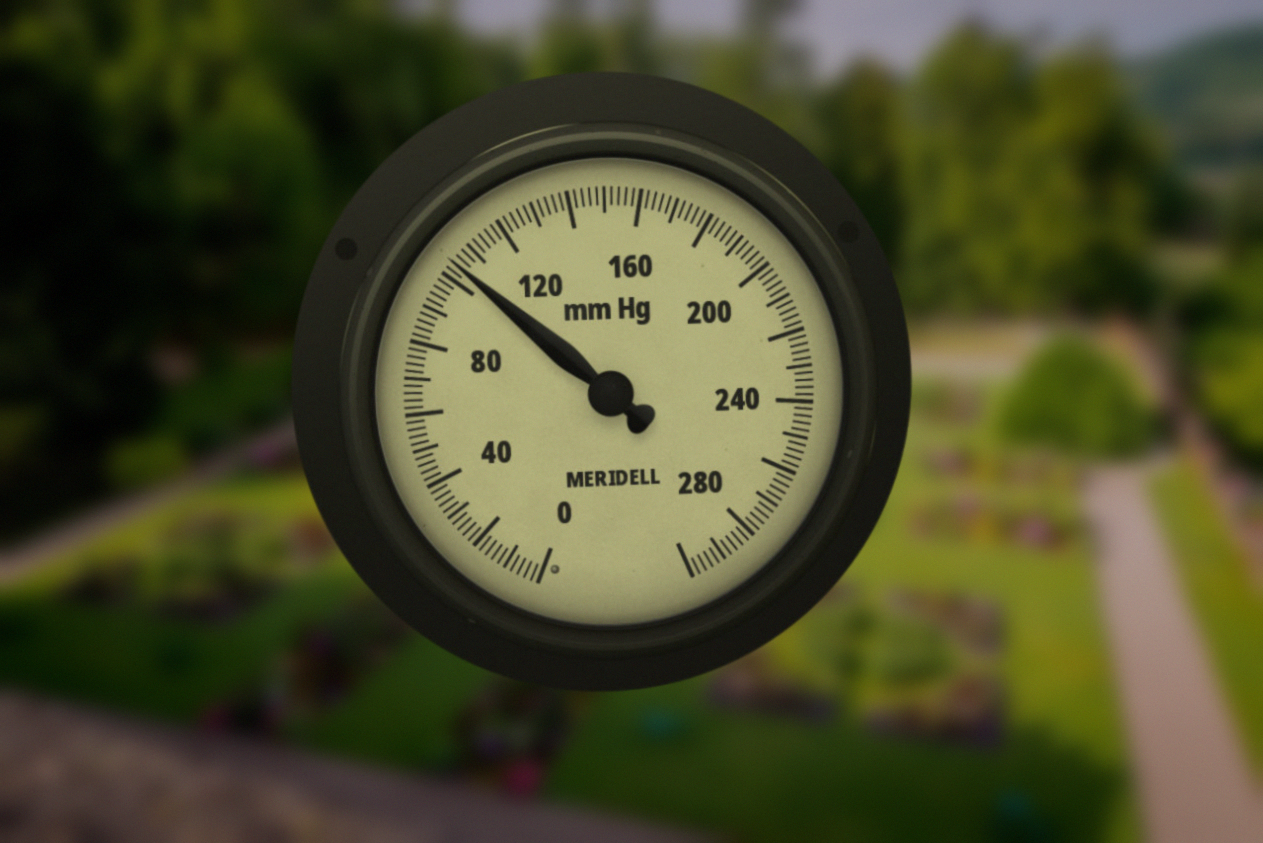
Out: 104 mmHg
